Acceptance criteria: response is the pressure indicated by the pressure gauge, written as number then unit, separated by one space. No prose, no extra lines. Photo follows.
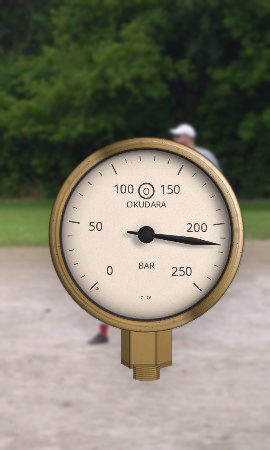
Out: 215 bar
